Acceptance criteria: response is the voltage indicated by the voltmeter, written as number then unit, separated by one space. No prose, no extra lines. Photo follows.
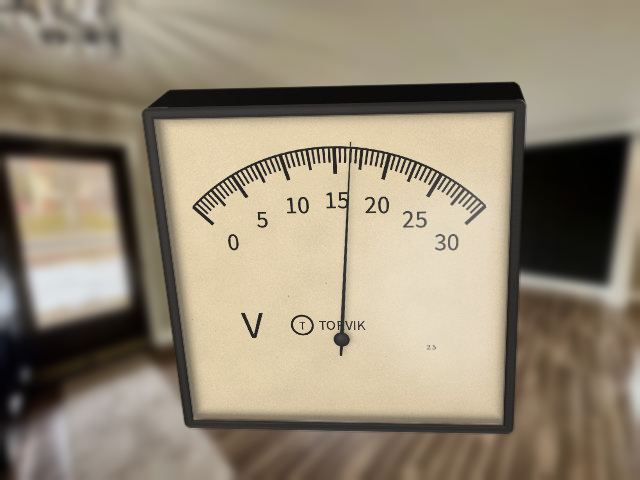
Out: 16.5 V
